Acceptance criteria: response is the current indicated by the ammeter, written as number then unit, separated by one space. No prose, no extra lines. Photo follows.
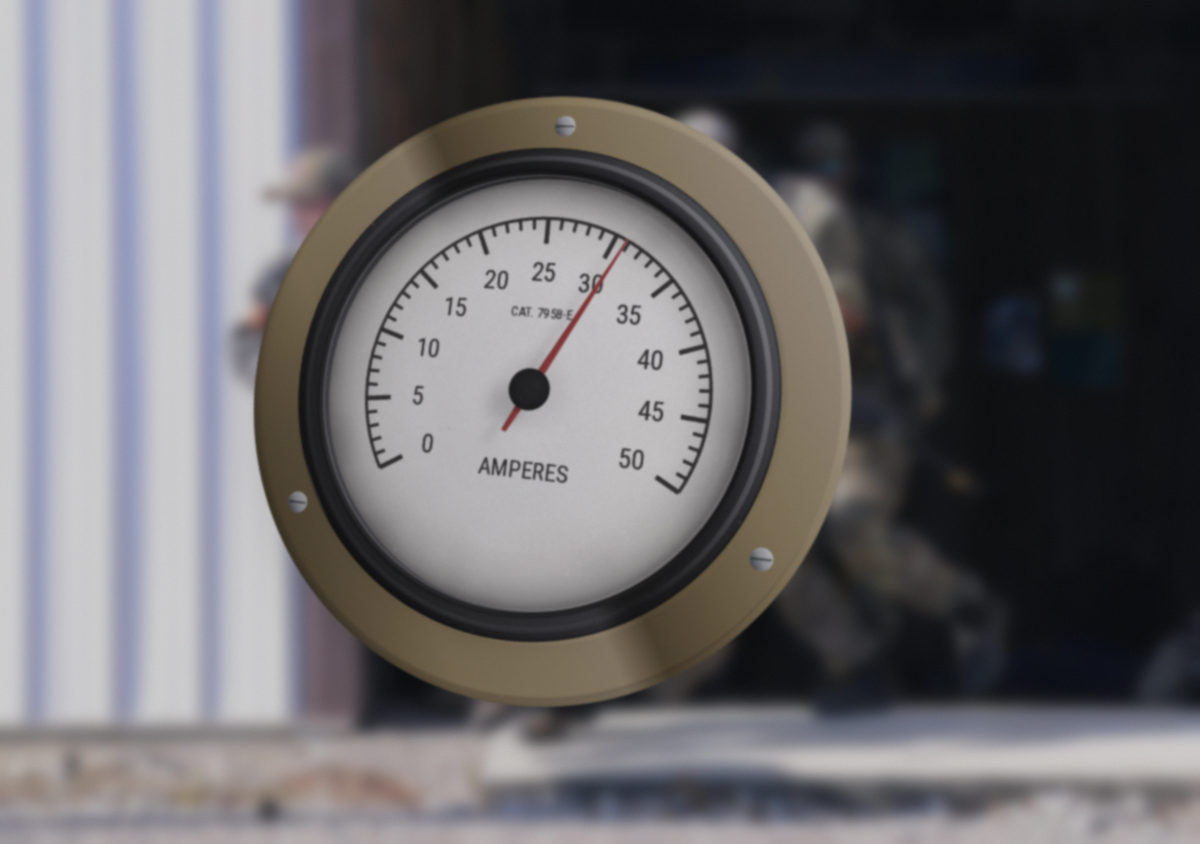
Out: 31 A
